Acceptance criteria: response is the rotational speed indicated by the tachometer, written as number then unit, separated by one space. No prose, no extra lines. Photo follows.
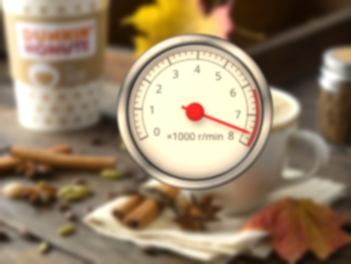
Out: 7600 rpm
